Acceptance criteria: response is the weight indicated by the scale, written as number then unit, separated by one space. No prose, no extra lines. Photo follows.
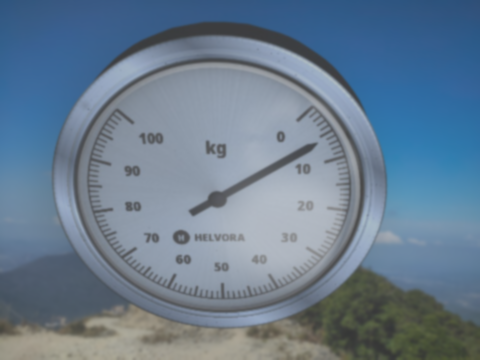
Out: 5 kg
